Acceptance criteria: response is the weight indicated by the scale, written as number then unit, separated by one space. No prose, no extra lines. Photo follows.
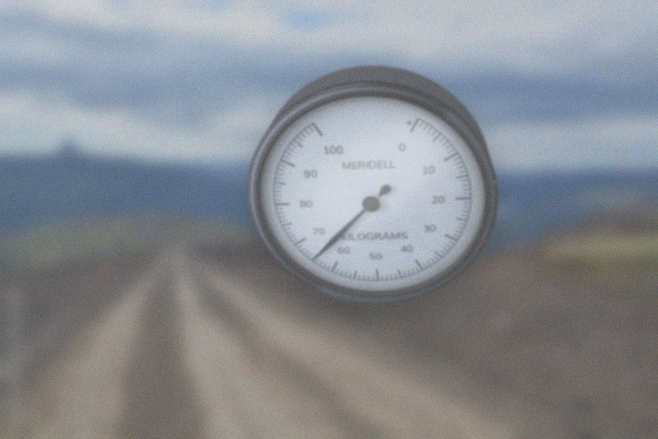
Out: 65 kg
